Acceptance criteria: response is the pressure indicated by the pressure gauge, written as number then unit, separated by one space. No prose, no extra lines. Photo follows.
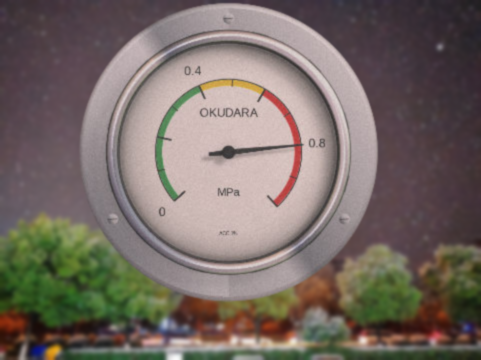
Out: 0.8 MPa
